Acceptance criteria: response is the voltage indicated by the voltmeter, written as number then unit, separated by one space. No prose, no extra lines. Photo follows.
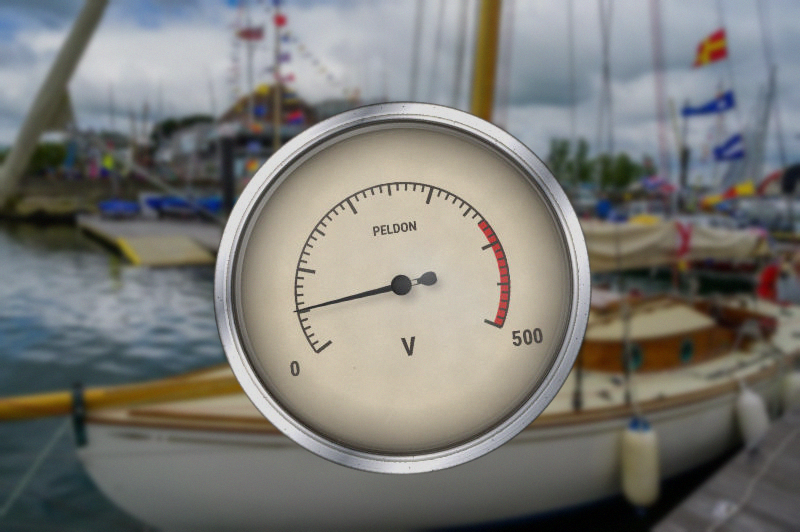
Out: 50 V
